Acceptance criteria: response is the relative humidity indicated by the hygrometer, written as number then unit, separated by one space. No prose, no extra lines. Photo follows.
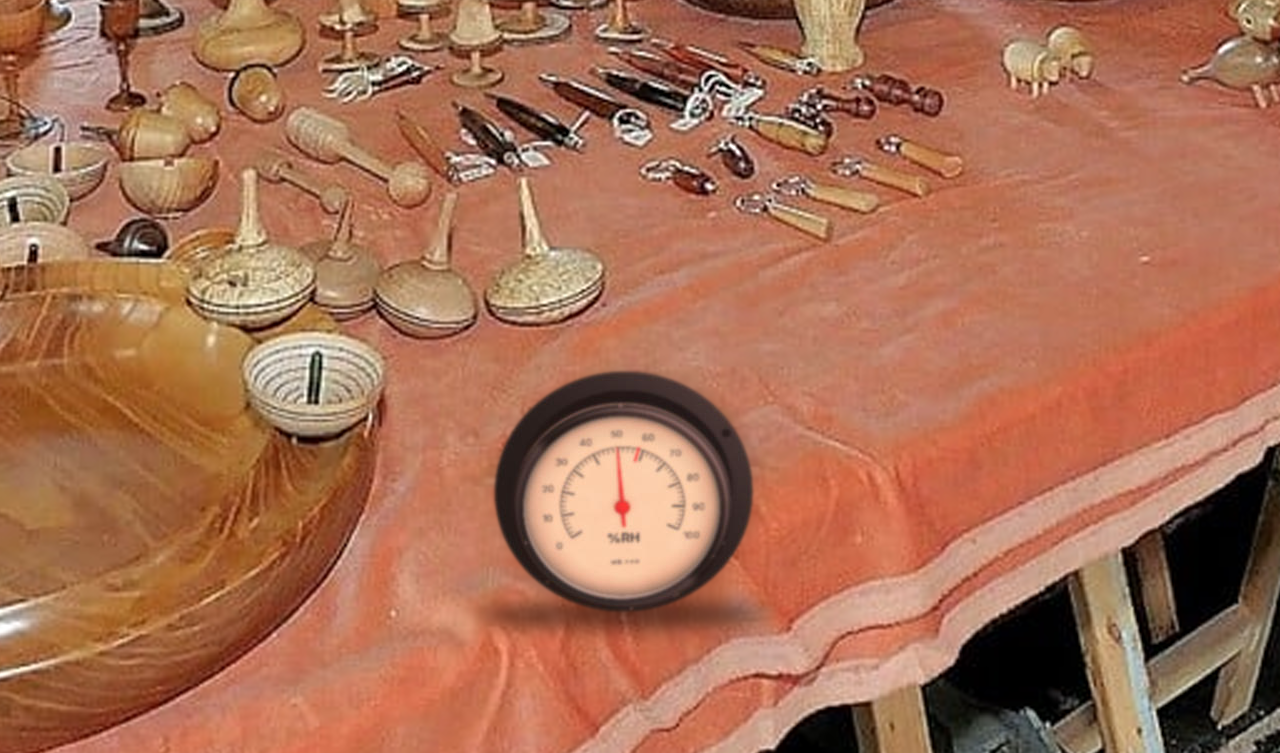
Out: 50 %
